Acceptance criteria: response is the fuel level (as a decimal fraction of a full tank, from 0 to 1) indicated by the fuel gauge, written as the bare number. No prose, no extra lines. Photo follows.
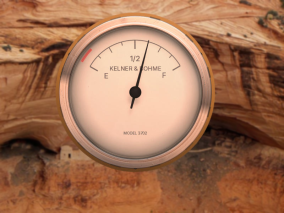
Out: 0.625
